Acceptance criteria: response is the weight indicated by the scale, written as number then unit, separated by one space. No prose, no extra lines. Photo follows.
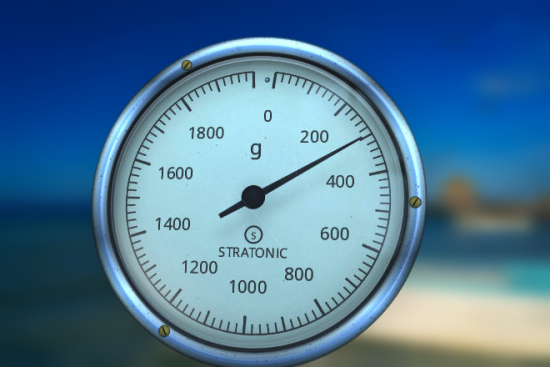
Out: 300 g
